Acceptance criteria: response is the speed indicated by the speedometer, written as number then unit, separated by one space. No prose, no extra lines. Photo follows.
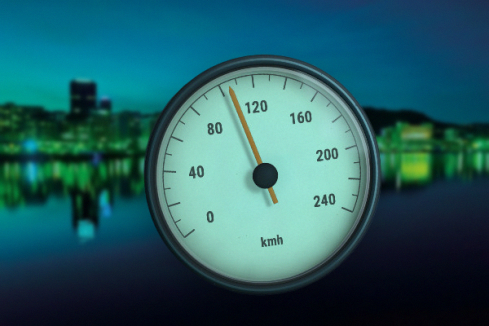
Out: 105 km/h
